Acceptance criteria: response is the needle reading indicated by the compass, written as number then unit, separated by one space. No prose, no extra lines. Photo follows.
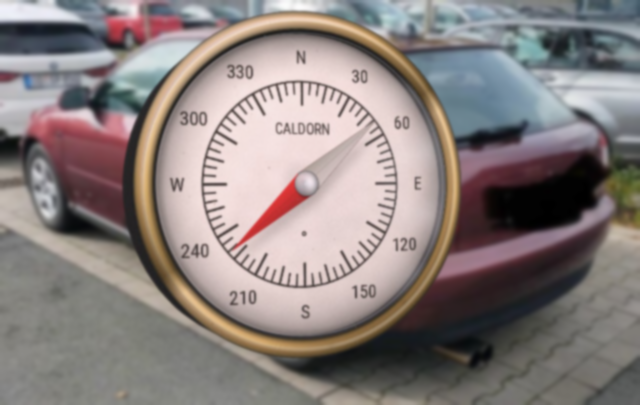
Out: 230 °
